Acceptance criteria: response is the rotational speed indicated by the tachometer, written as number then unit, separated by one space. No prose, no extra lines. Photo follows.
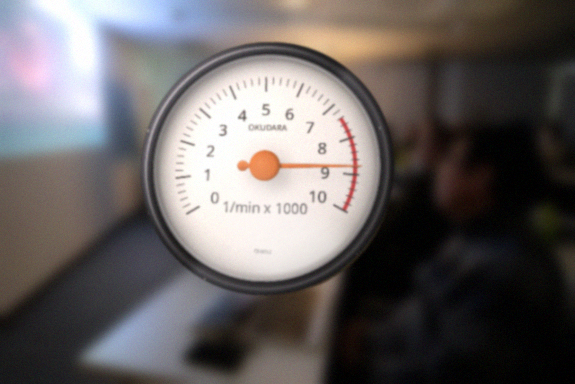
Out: 8800 rpm
